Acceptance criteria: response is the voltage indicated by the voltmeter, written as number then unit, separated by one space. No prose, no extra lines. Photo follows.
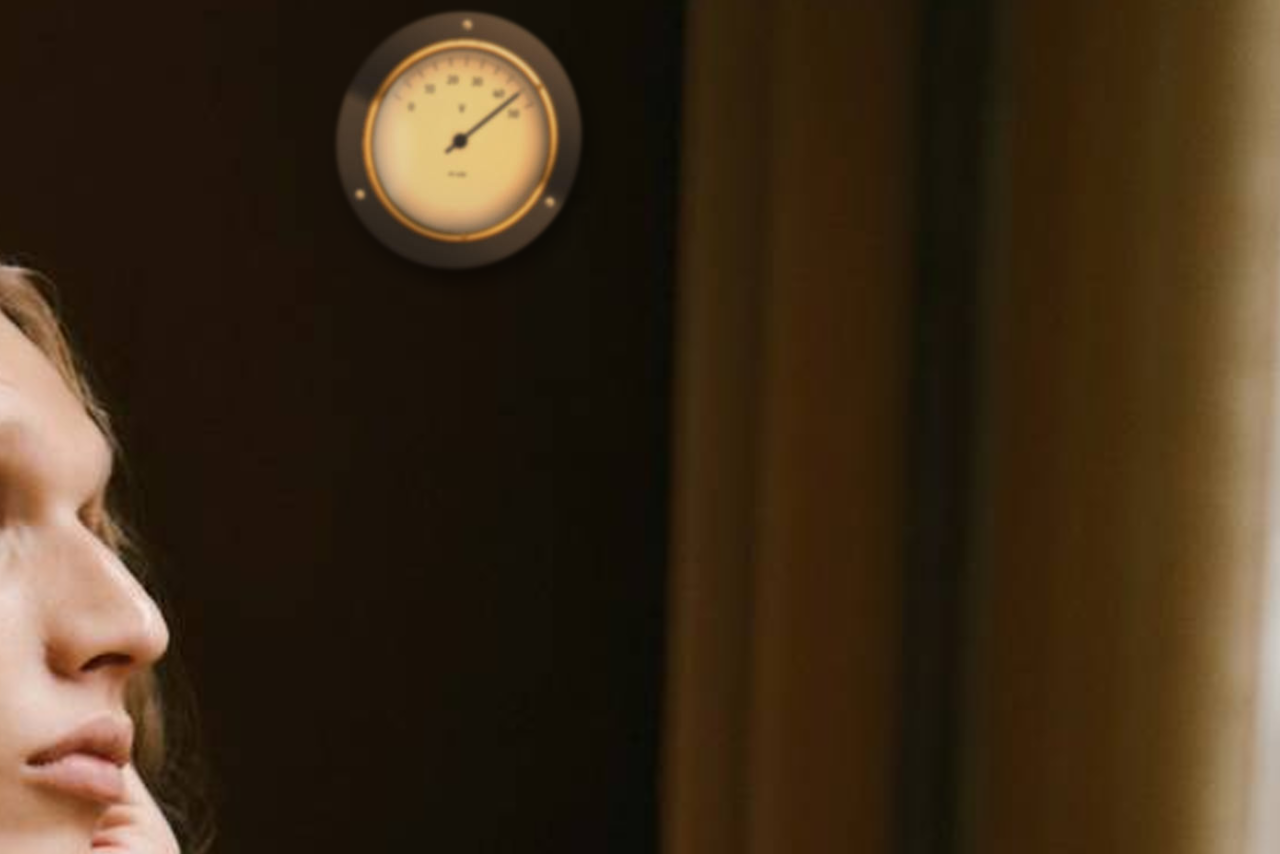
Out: 45 V
